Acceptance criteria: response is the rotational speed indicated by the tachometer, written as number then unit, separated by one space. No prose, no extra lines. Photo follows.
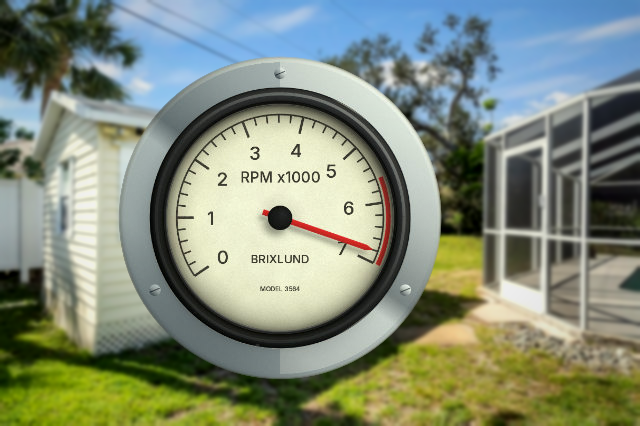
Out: 6800 rpm
